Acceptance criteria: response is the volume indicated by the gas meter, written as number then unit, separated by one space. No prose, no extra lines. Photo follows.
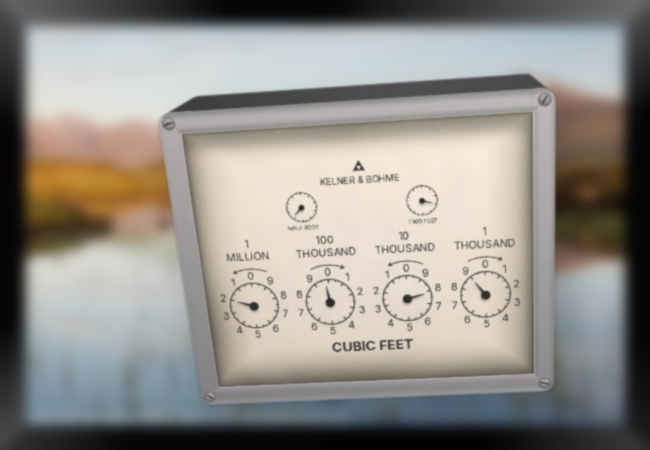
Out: 197900 ft³
